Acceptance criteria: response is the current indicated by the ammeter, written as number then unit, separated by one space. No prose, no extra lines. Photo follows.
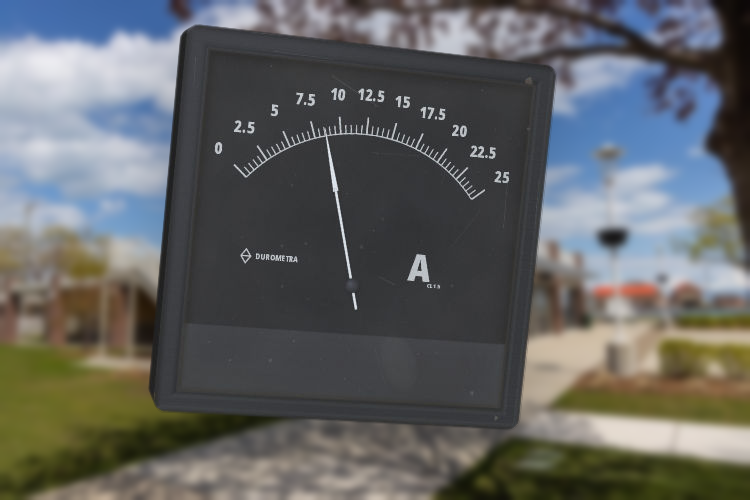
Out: 8.5 A
